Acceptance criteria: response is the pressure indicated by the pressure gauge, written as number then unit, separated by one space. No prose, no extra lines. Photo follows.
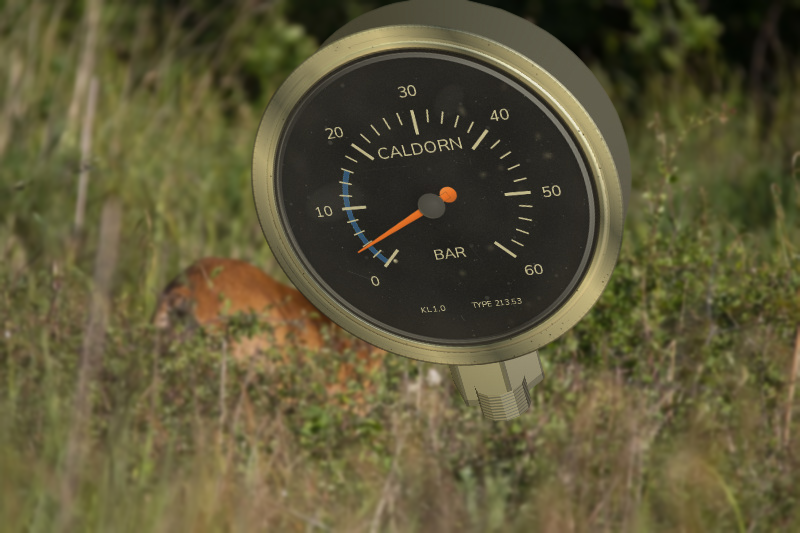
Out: 4 bar
